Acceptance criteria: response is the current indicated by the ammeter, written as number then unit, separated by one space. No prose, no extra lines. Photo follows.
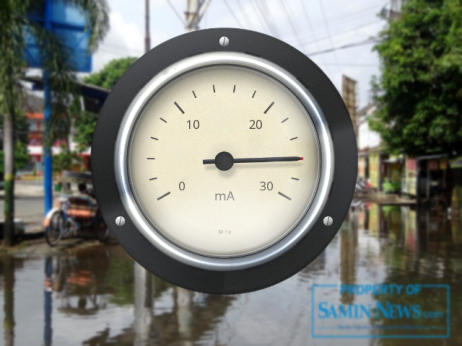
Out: 26 mA
